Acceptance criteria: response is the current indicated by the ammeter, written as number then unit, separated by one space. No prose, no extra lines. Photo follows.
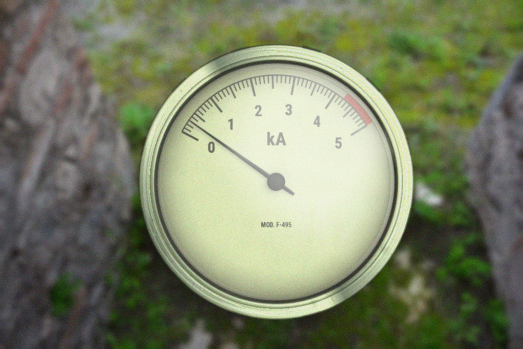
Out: 0.3 kA
